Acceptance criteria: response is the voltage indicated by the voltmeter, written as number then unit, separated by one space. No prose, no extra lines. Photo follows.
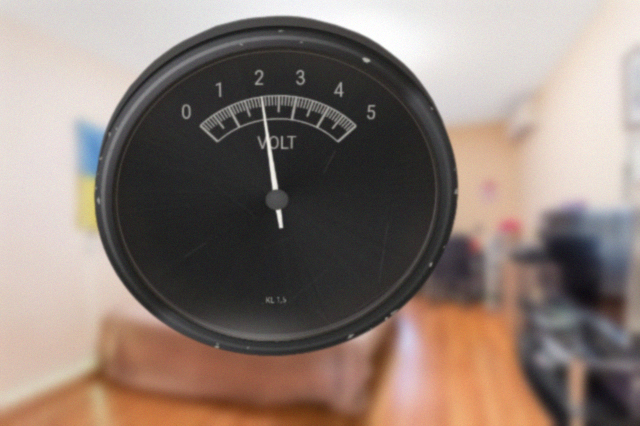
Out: 2 V
